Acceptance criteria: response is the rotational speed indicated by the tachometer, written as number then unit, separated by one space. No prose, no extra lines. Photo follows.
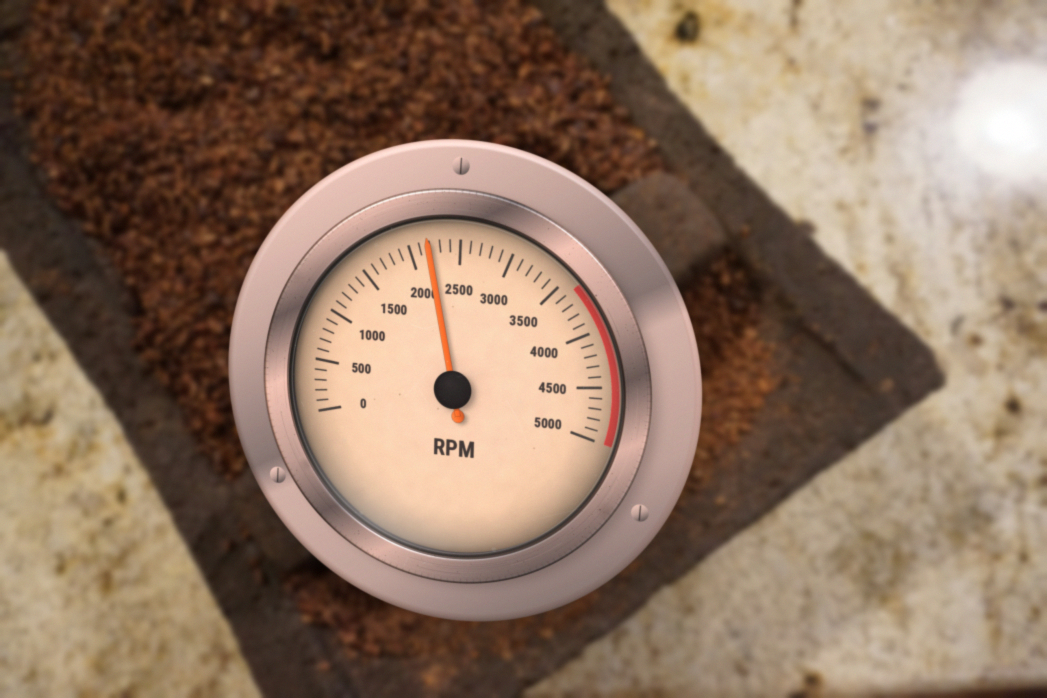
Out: 2200 rpm
